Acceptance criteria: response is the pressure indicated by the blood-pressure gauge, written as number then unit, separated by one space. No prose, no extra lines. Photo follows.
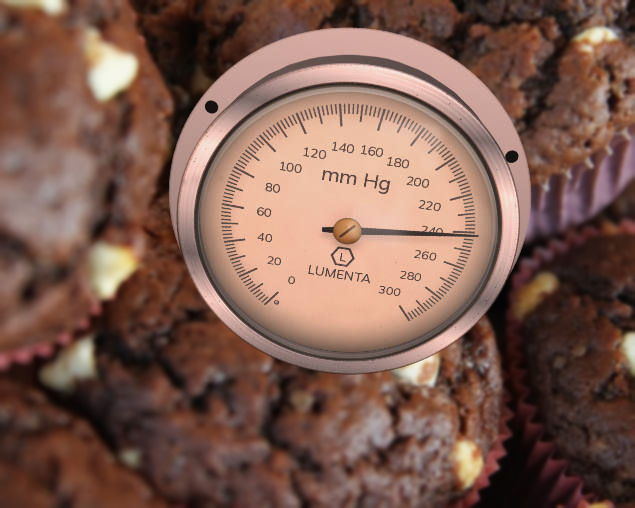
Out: 240 mmHg
